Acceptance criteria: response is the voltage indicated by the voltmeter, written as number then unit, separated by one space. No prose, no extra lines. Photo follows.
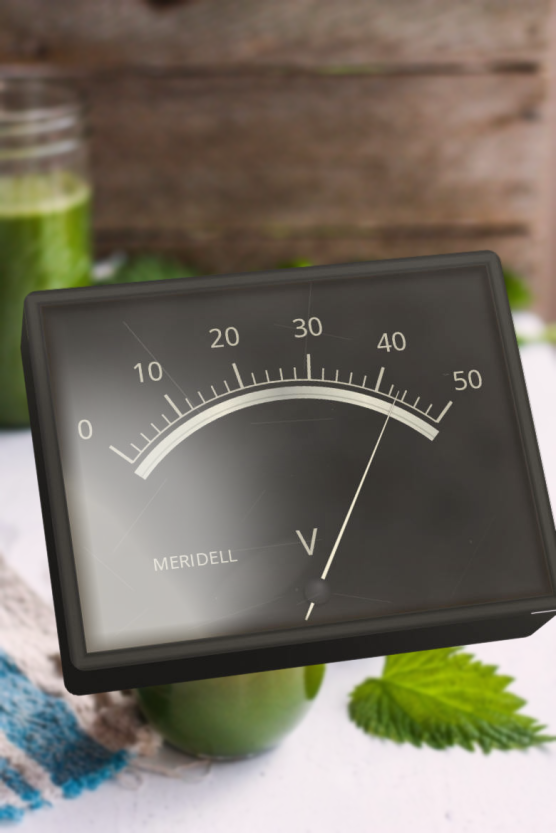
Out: 43 V
